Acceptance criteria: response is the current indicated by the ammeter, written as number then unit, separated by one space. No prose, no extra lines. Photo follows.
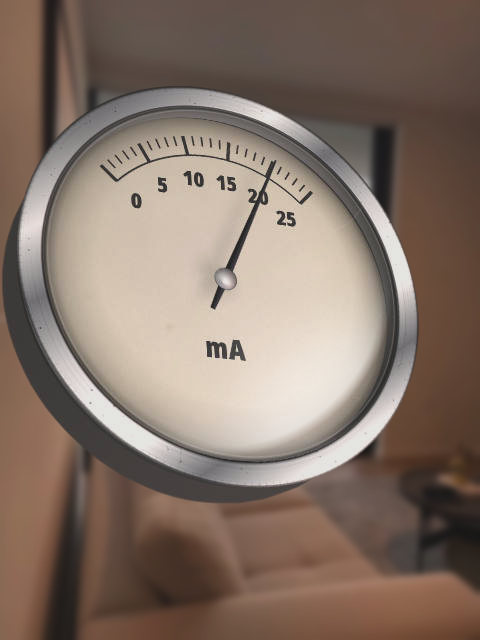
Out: 20 mA
